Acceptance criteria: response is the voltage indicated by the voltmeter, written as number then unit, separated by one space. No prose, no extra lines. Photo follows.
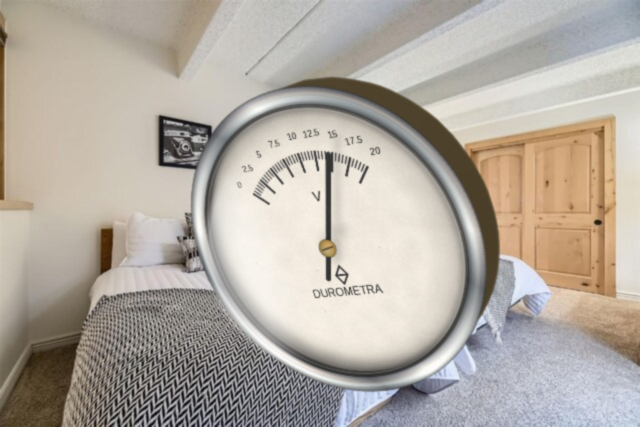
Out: 15 V
